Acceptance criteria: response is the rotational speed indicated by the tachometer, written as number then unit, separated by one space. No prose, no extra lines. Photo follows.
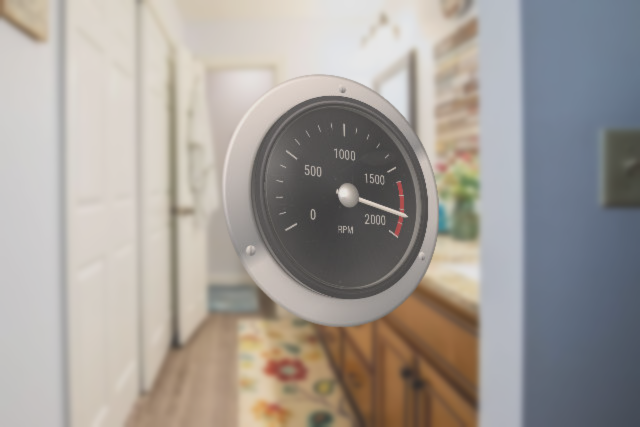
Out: 1850 rpm
